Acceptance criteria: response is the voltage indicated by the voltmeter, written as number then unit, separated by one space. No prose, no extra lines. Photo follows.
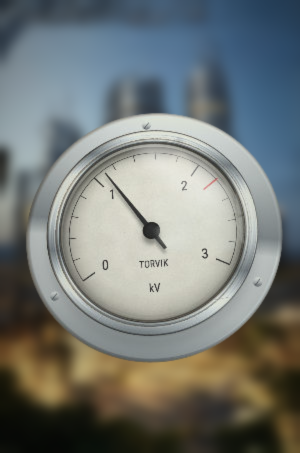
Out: 1.1 kV
